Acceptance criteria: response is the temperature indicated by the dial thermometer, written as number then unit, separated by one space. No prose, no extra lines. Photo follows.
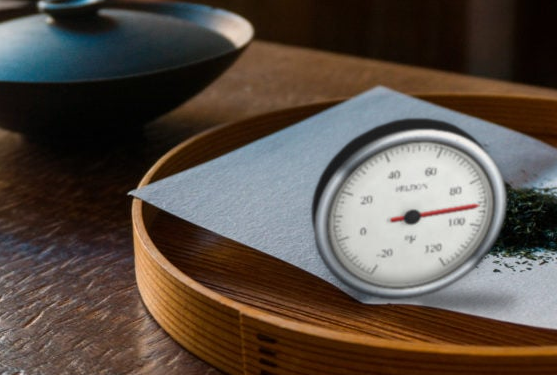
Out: 90 °F
